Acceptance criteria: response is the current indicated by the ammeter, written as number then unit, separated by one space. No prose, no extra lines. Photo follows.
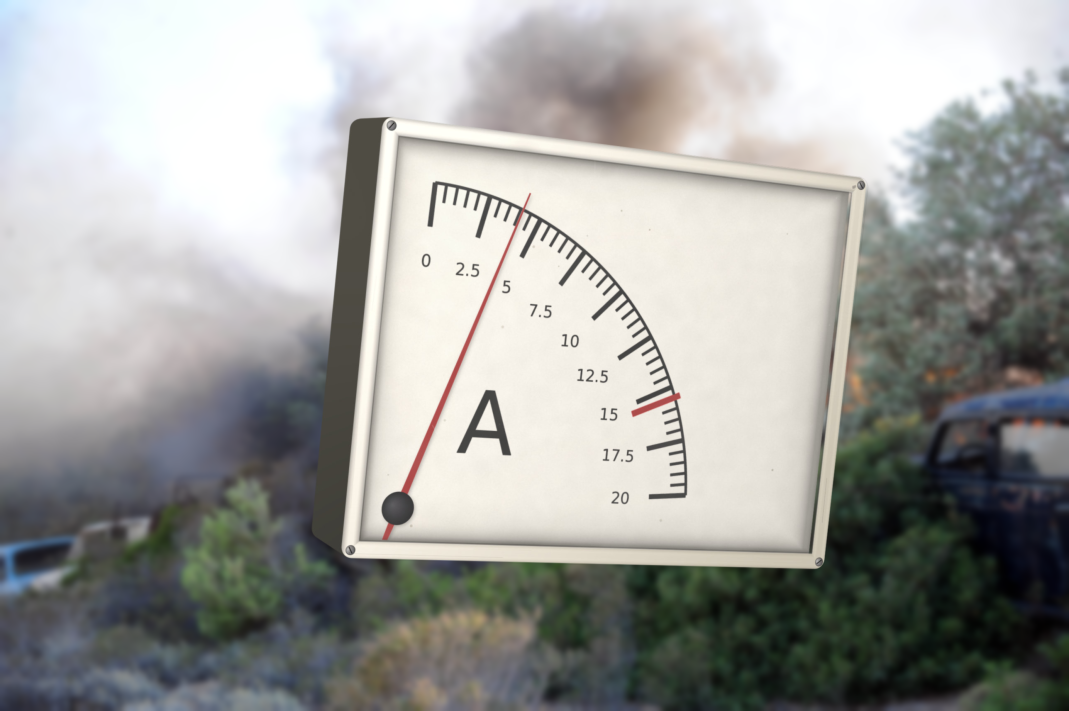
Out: 4 A
